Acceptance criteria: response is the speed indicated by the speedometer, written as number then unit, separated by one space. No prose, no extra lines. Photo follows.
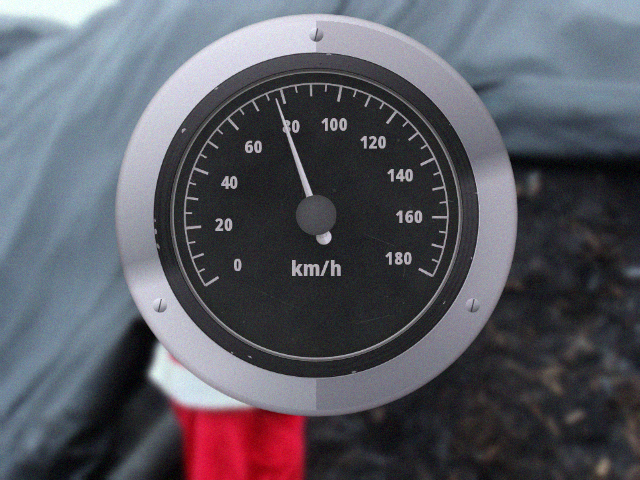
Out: 77.5 km/h
